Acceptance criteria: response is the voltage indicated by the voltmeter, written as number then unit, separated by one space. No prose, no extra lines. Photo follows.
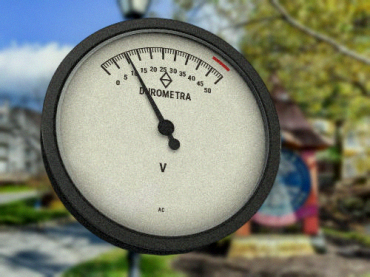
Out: 10 V
